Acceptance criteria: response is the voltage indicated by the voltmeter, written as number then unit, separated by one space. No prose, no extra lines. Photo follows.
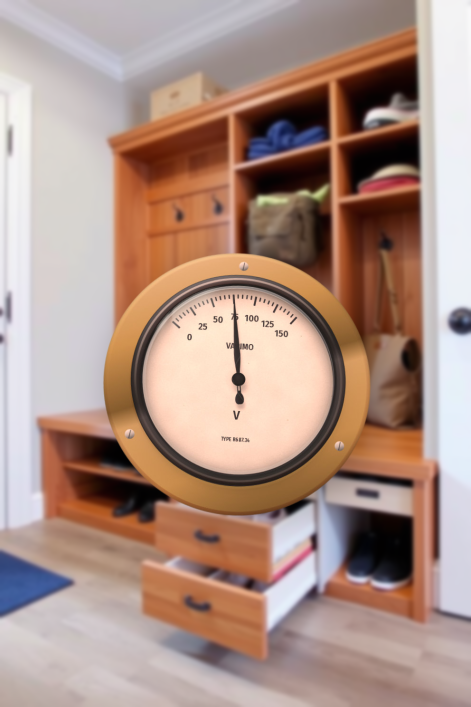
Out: 75 V
